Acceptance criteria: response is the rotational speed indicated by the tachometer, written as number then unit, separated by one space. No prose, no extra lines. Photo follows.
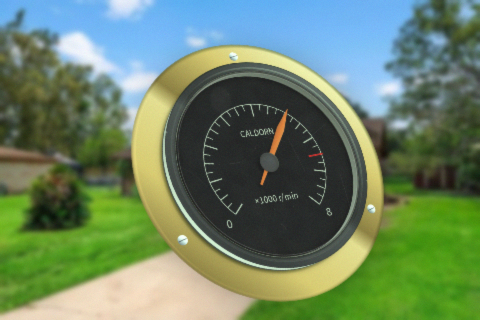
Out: 5000 rpm
